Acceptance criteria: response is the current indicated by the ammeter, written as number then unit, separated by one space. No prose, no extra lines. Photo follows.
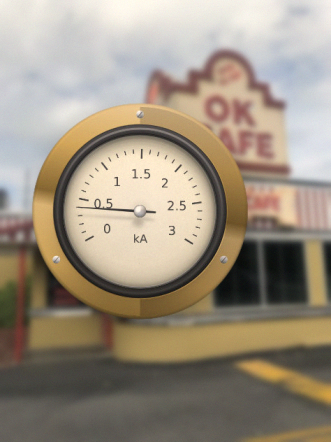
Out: 0.4 kA
